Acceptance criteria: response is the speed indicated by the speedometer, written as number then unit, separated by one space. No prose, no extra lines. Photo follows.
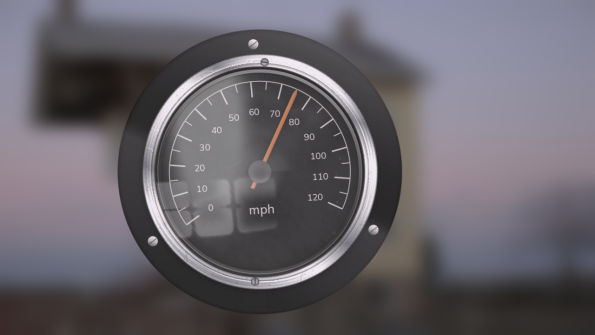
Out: 75 mph
